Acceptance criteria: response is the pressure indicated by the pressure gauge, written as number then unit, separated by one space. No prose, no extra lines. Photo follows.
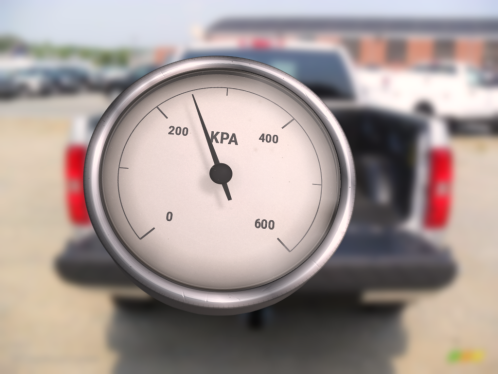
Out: 250 kPa
